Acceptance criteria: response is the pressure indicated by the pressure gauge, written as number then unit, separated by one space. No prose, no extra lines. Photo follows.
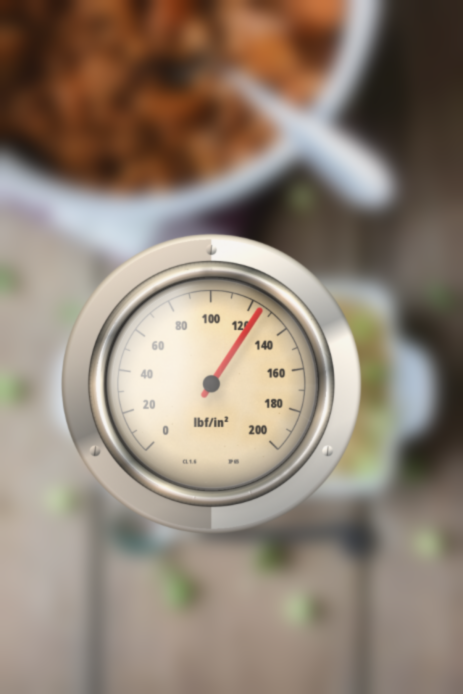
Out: 125 psi
